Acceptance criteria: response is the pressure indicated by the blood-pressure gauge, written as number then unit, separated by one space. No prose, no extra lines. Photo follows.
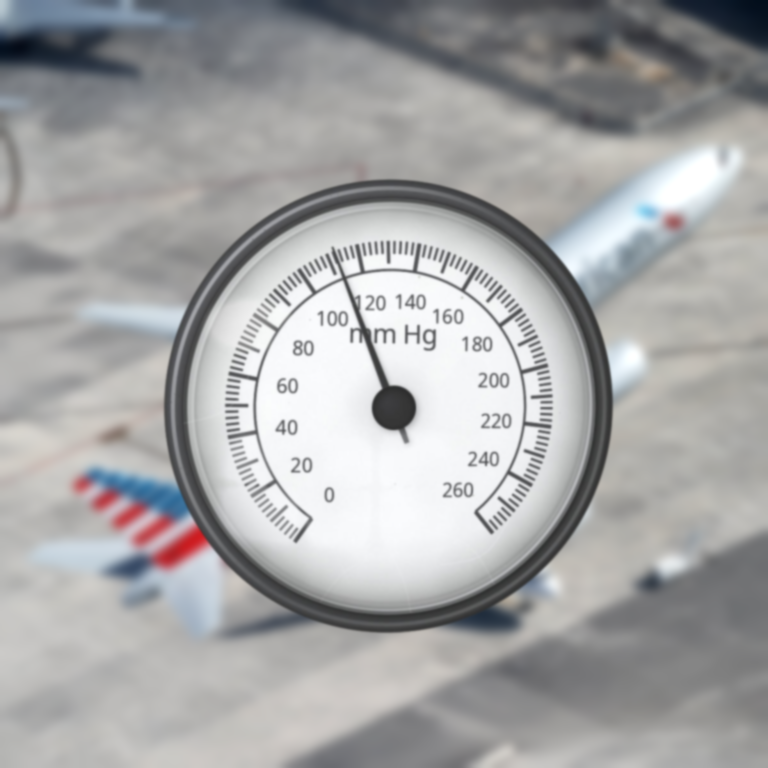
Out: 112 mmHg
